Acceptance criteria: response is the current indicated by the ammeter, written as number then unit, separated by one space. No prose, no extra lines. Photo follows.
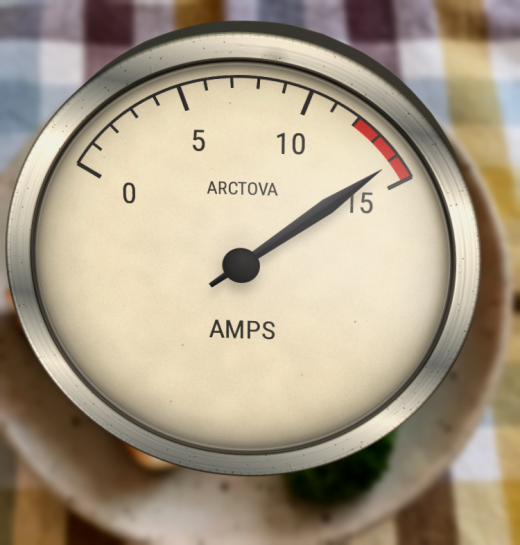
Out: 14 A
